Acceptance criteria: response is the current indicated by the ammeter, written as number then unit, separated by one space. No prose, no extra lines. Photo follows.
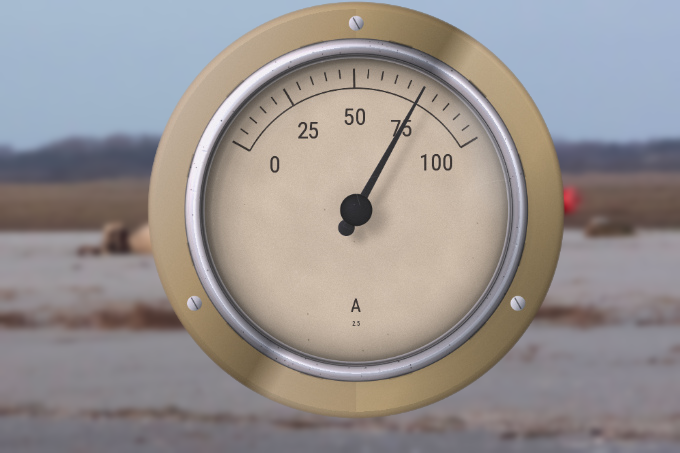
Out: 75 A
